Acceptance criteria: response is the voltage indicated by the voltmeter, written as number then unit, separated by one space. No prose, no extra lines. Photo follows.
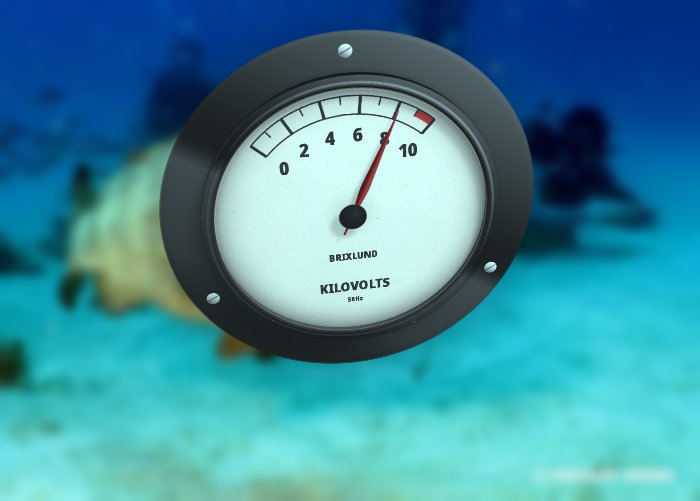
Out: 8 kV
